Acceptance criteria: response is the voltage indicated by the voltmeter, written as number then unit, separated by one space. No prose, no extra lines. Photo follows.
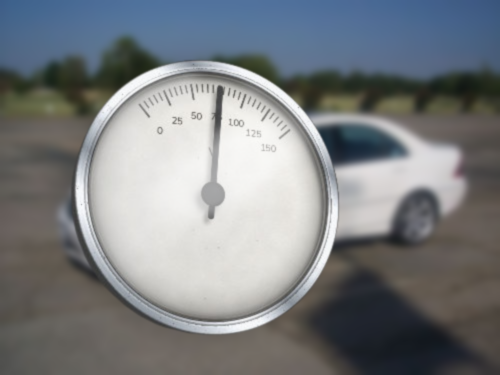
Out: 75 V
